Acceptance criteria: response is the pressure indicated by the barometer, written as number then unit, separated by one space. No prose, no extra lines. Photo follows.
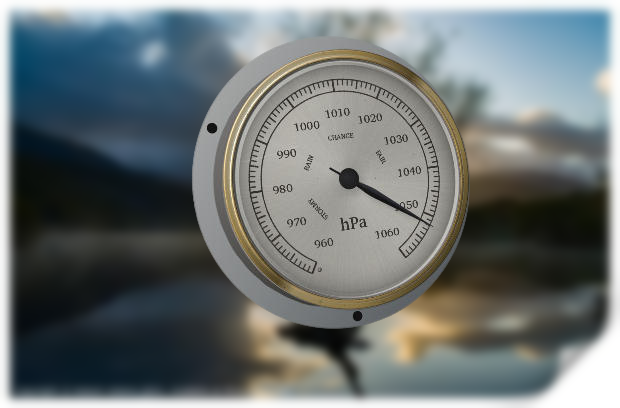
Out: 1052 hPa
